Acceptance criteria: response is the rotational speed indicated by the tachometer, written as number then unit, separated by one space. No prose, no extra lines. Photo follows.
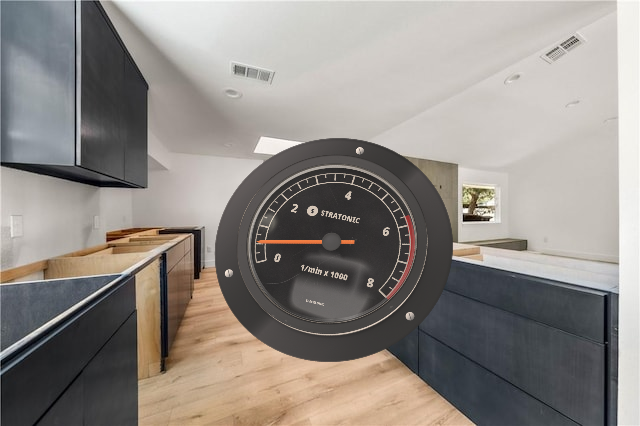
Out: 500 rpm
